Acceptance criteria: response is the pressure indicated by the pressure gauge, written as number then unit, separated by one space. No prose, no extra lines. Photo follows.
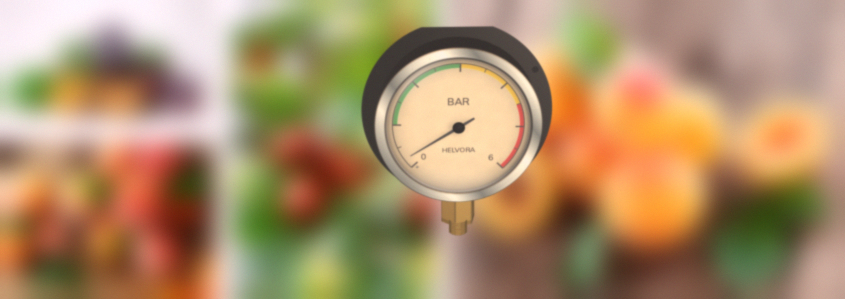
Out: 0.25 bar
